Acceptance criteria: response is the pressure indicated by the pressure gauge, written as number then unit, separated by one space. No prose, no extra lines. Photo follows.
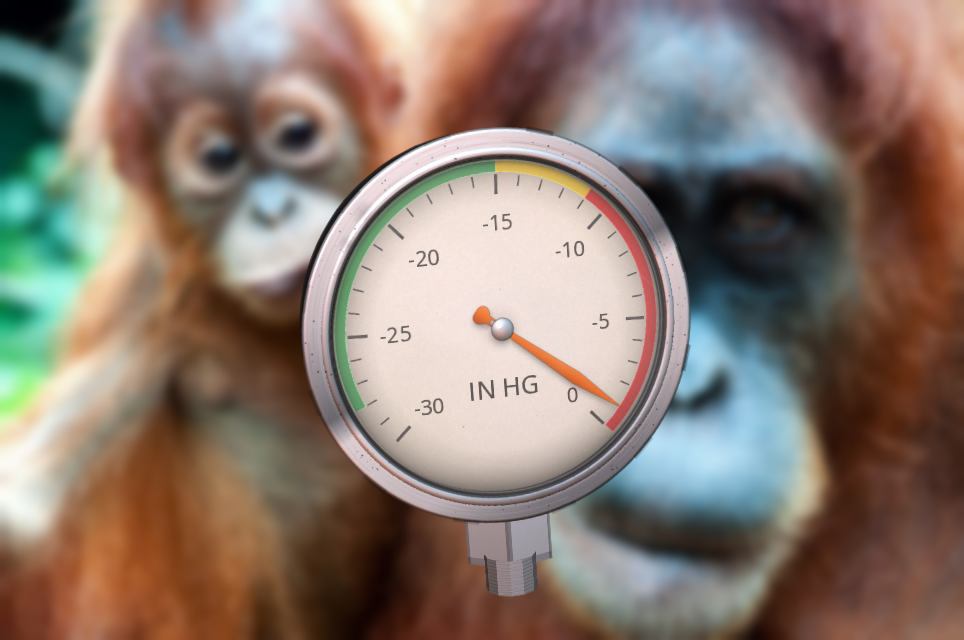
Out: -1 inHg
